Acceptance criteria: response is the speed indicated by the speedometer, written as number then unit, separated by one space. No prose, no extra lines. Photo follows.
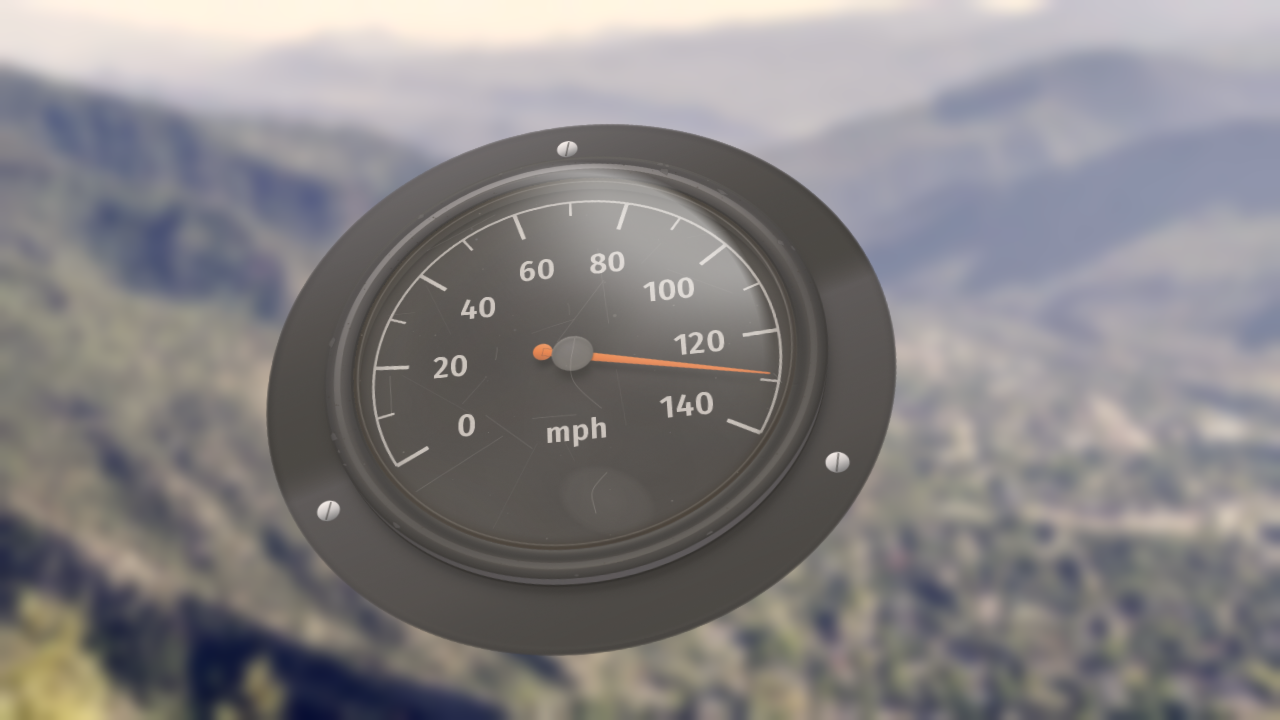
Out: 130 mph
